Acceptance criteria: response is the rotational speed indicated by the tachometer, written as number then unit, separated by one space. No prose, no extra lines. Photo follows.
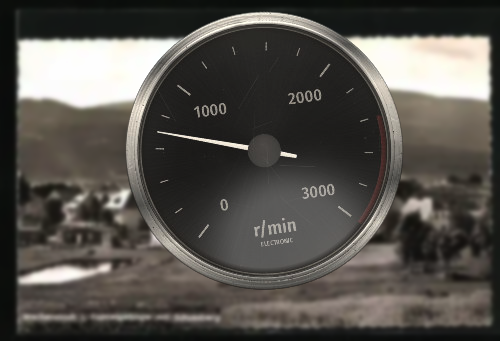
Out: 700 rpm
